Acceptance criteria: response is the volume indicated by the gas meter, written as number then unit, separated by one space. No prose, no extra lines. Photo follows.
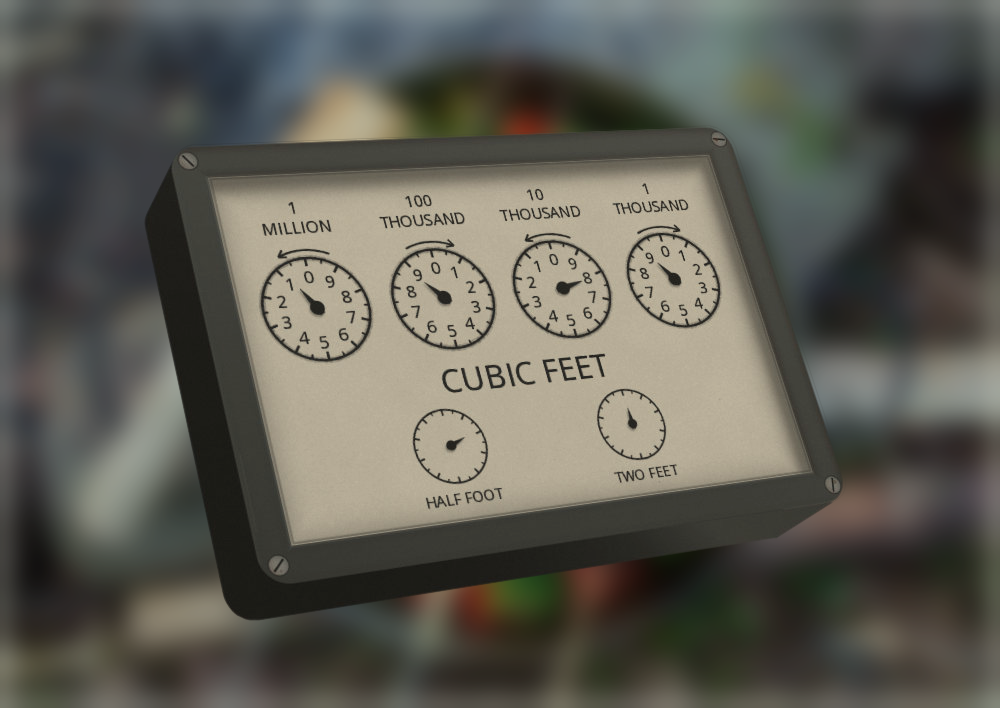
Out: 87900 ft³
